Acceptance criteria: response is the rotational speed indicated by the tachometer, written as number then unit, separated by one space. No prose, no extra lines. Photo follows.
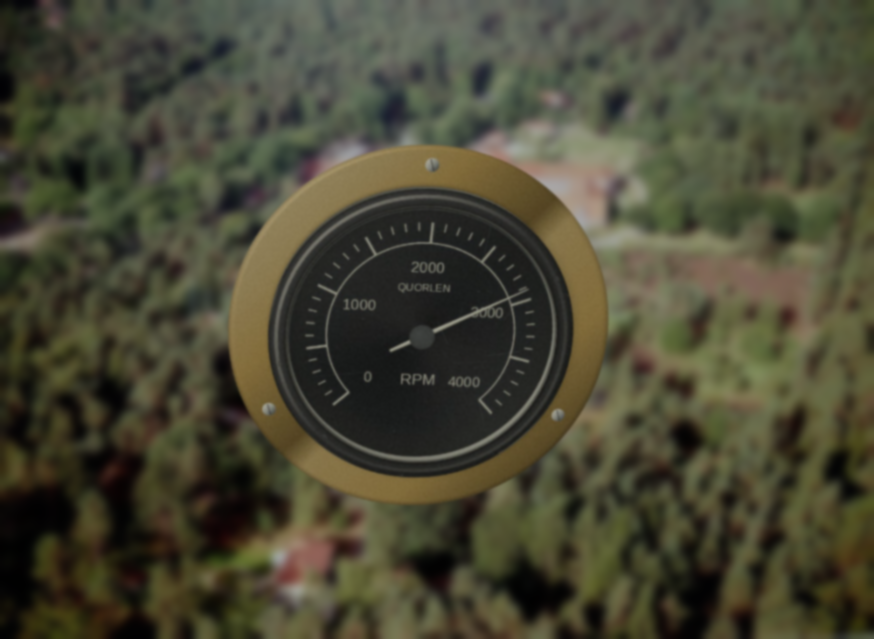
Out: 2900 rpm
